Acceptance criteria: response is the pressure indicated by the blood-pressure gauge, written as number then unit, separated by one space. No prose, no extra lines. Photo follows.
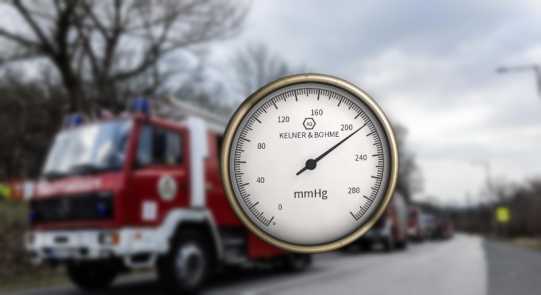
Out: 210 mmHg
